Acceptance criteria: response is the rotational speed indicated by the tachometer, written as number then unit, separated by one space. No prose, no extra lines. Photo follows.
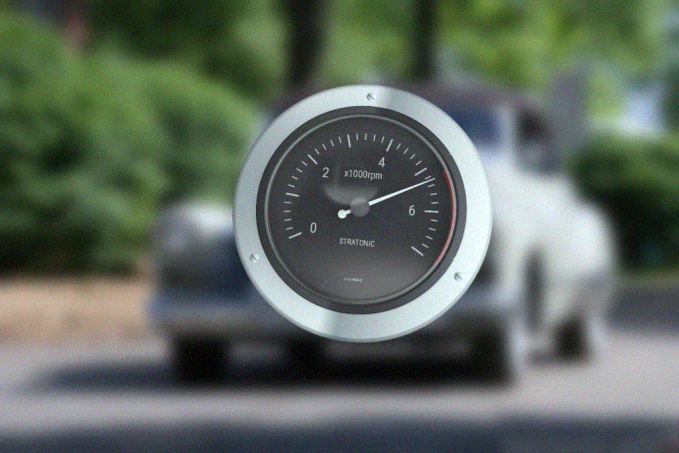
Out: 5300 rpm
